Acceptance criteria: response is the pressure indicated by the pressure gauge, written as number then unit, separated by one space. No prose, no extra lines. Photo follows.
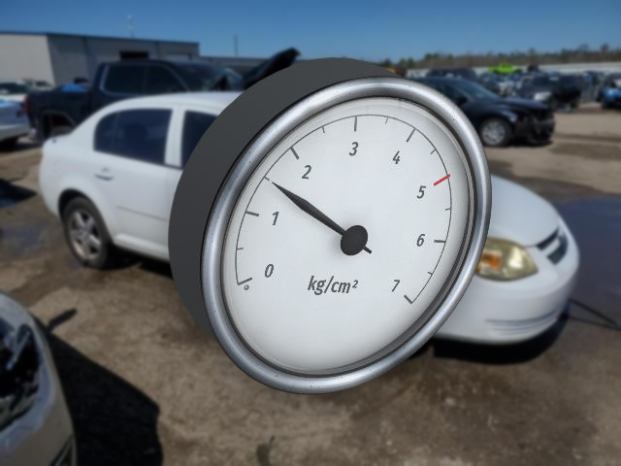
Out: 1.5 kg/cm²
